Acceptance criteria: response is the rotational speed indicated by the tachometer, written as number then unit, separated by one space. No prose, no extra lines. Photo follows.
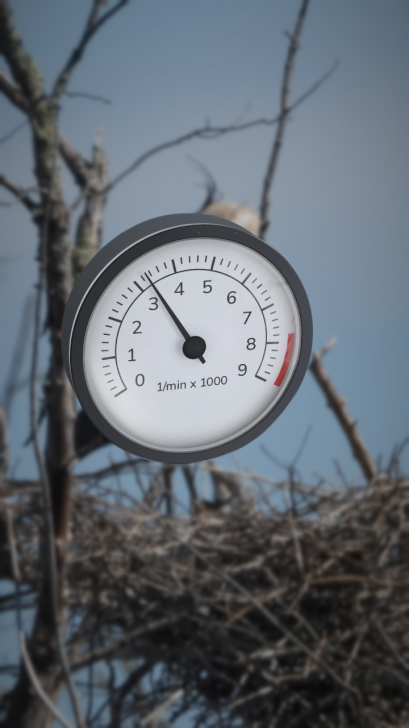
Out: 3300 rpm
